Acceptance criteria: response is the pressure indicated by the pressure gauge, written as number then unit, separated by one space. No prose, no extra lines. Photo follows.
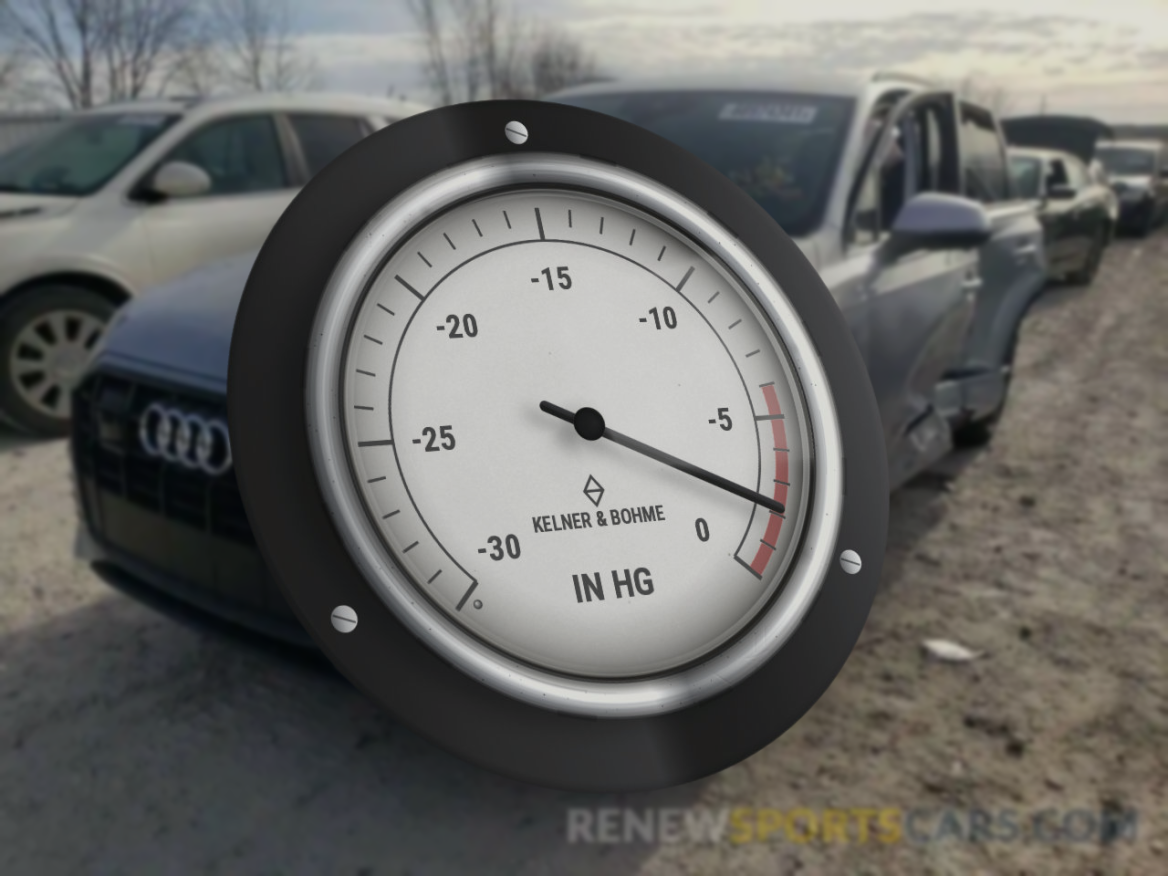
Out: -2 inHg
